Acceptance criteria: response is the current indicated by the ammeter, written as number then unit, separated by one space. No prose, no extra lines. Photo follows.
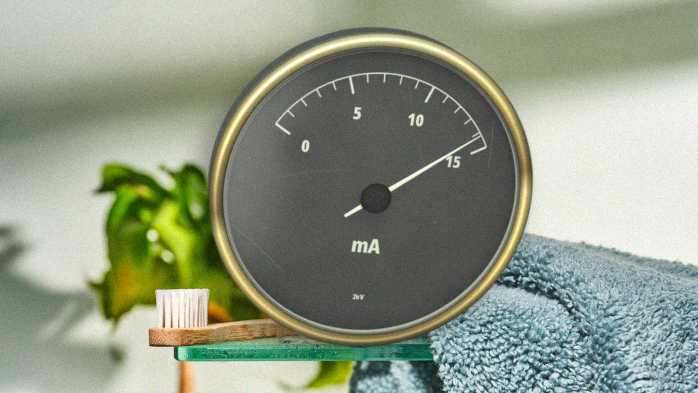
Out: 14 mA
